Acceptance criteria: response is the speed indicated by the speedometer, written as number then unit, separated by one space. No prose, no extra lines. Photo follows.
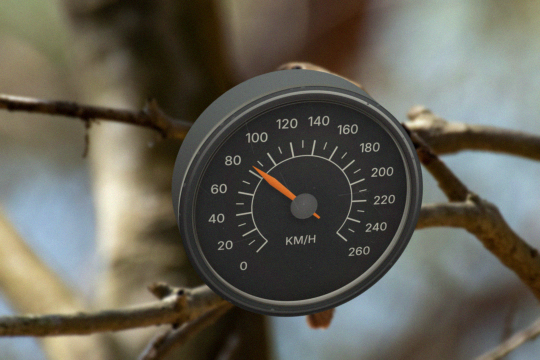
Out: 85 km/h
